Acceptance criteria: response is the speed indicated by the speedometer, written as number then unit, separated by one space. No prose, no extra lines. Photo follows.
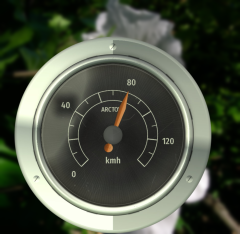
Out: 80 km/h
